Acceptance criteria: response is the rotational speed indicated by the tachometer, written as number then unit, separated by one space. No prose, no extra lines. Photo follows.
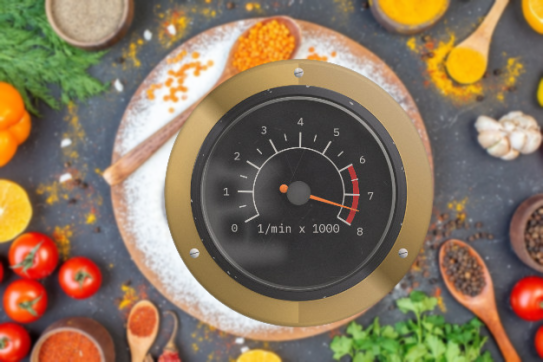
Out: 7500 rpm
